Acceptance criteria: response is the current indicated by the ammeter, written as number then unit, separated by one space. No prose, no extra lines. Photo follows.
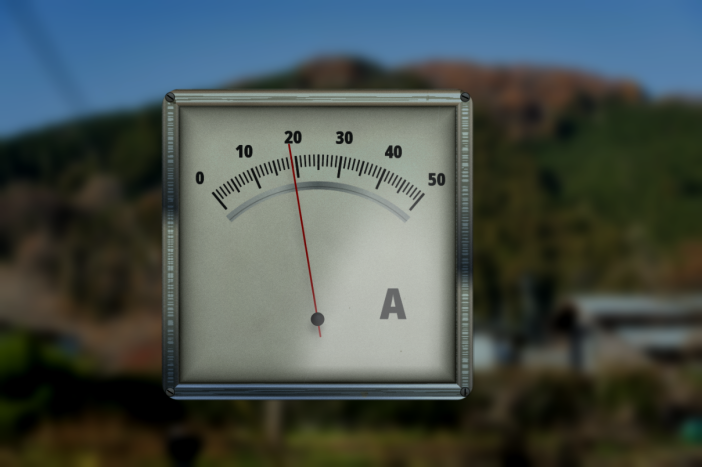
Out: 19 A
